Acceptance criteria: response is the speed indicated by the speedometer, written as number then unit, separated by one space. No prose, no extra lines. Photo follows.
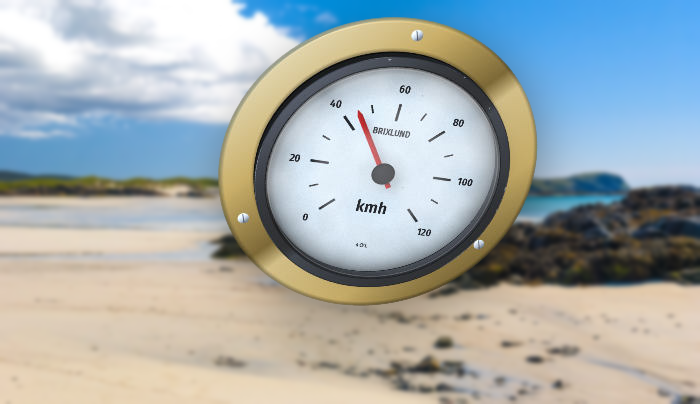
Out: 45 km/h
